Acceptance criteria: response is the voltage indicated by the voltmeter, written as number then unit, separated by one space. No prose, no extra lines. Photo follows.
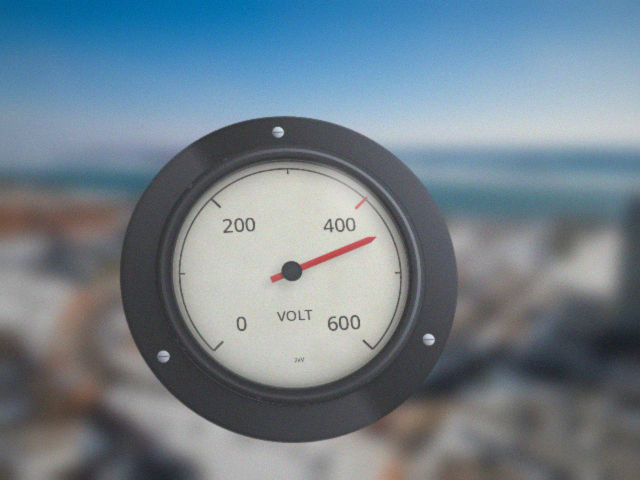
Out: 450 V
